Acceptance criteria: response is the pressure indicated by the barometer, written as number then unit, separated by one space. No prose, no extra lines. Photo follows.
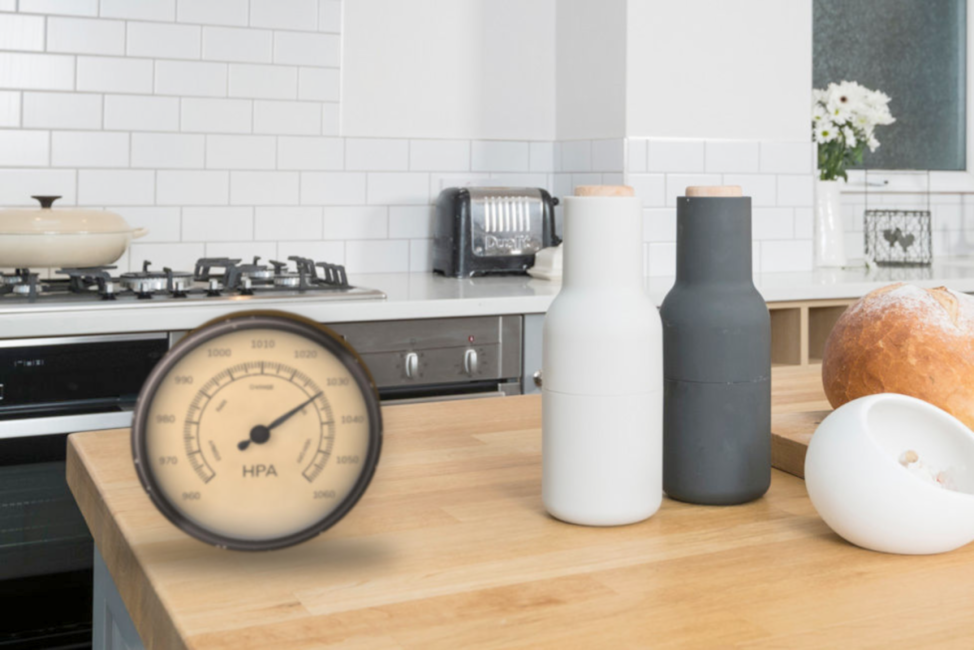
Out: 1030 hPa
